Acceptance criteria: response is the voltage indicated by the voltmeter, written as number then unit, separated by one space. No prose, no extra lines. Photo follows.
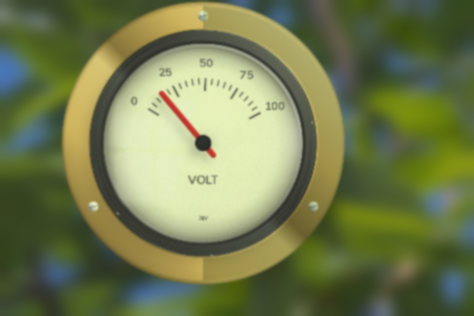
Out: 15 V
